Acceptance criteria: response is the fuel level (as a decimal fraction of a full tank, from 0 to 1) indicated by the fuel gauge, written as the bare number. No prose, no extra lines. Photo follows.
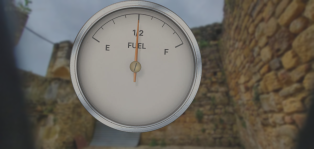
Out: 0.5
